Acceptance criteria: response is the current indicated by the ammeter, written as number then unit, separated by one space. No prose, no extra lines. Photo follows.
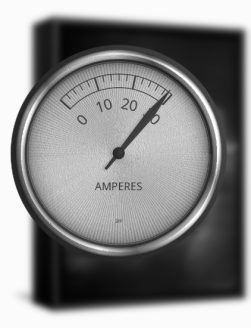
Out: 29 A
